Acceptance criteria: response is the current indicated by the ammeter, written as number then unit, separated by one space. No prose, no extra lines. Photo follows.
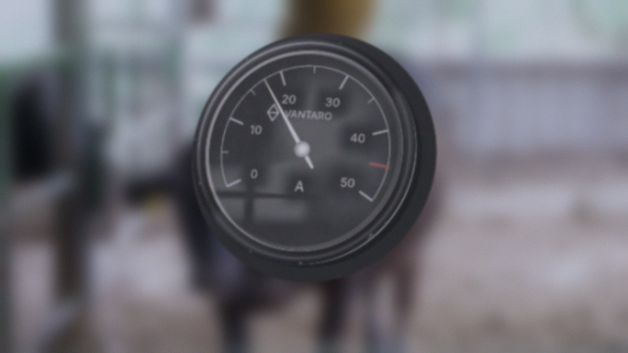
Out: 17.5 A
